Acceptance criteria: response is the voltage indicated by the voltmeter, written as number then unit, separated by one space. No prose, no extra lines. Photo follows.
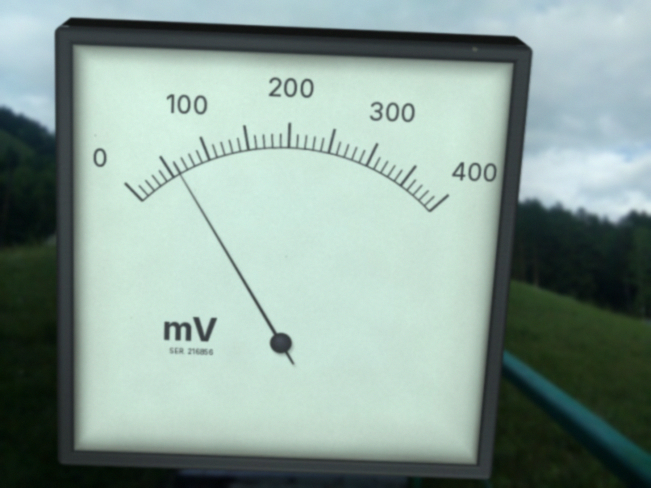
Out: 60 mV
